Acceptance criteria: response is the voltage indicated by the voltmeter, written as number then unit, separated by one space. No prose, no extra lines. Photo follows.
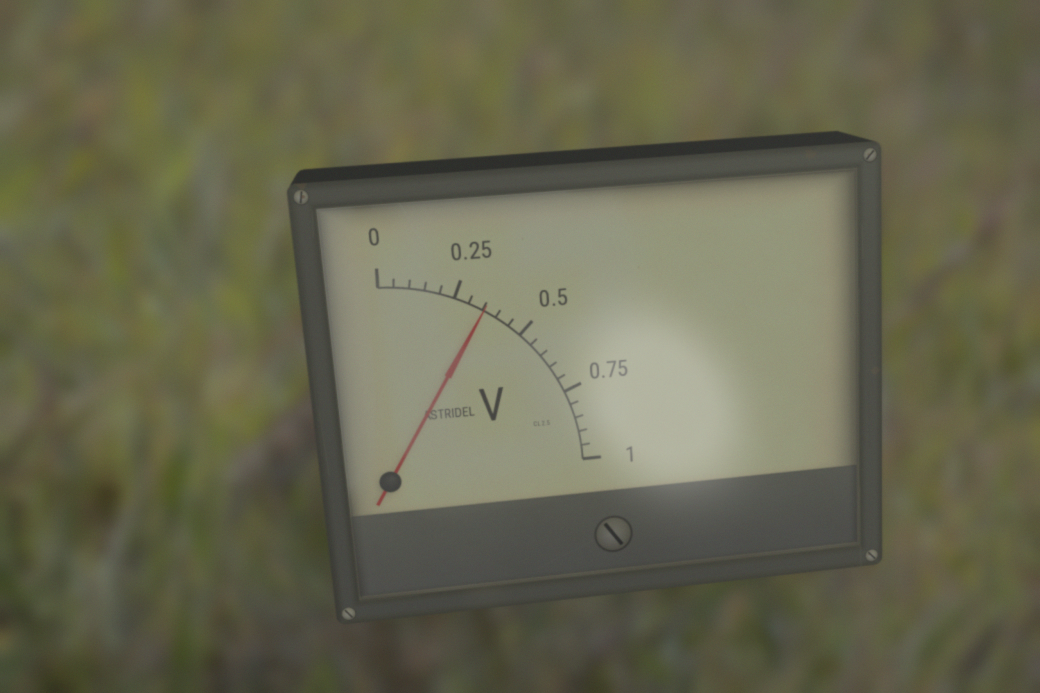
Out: 0.35 V
